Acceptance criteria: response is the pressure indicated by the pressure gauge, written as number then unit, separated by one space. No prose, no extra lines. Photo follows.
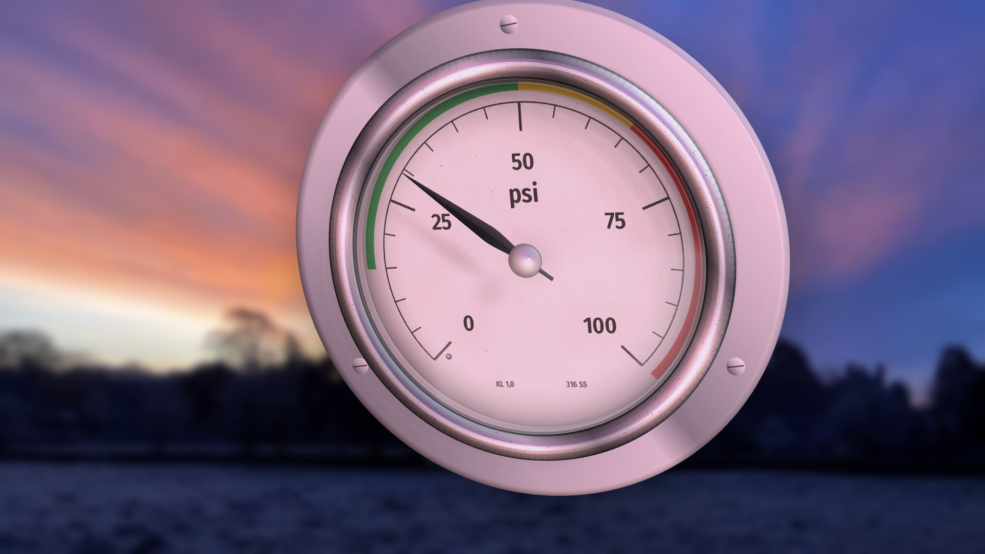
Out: 30 psi
